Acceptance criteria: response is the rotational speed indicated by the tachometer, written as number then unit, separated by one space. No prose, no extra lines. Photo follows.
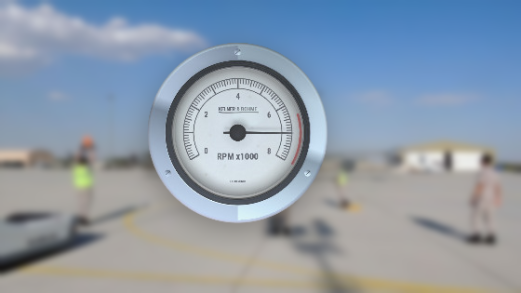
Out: 7000 rpm
